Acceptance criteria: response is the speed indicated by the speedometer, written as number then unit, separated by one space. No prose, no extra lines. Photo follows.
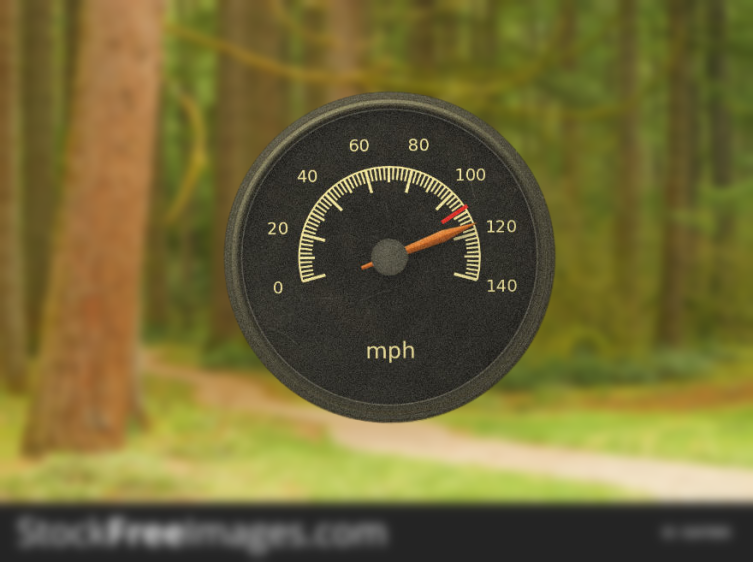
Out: 116 mph
